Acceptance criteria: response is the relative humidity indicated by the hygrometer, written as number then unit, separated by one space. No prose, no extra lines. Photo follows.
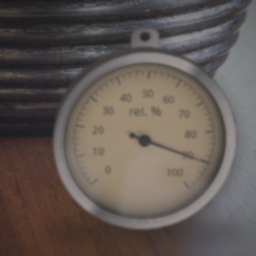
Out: 90 %
